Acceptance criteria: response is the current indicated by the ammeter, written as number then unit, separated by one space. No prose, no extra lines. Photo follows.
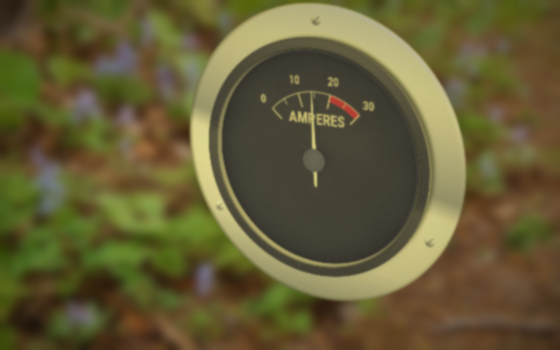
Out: 15 A
